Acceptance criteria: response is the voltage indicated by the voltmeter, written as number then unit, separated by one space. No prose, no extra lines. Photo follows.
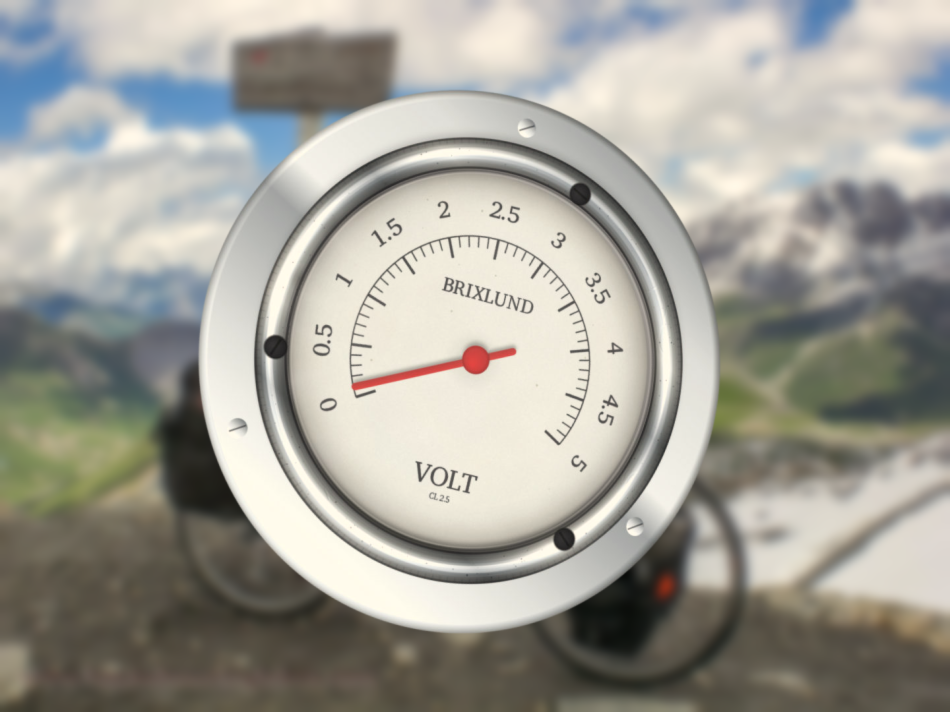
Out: 0.1 V
